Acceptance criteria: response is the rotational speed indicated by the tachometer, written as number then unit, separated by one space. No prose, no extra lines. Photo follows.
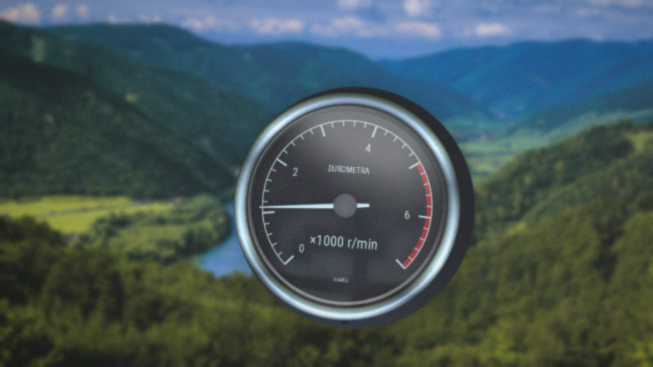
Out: 1100 rpm
